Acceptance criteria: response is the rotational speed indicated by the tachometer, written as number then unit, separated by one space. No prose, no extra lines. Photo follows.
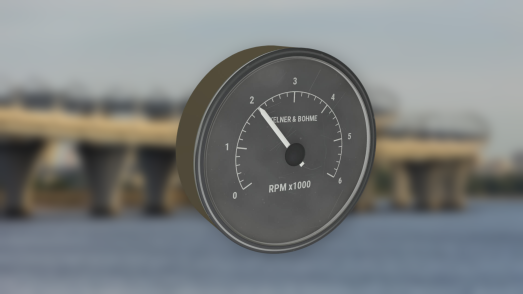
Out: 2000 rpm
